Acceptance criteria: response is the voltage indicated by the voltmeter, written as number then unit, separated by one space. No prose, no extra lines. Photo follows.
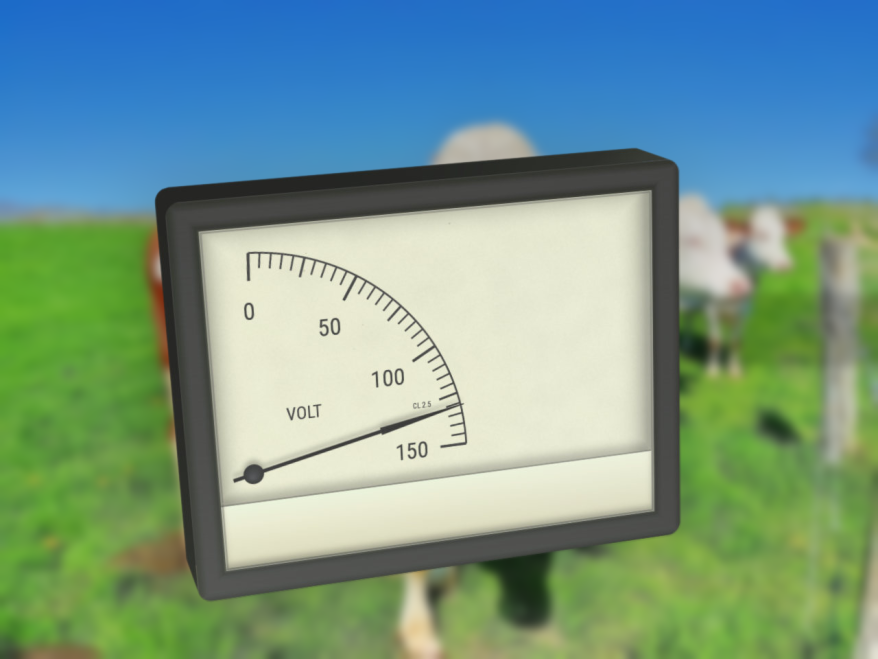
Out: 130 V
